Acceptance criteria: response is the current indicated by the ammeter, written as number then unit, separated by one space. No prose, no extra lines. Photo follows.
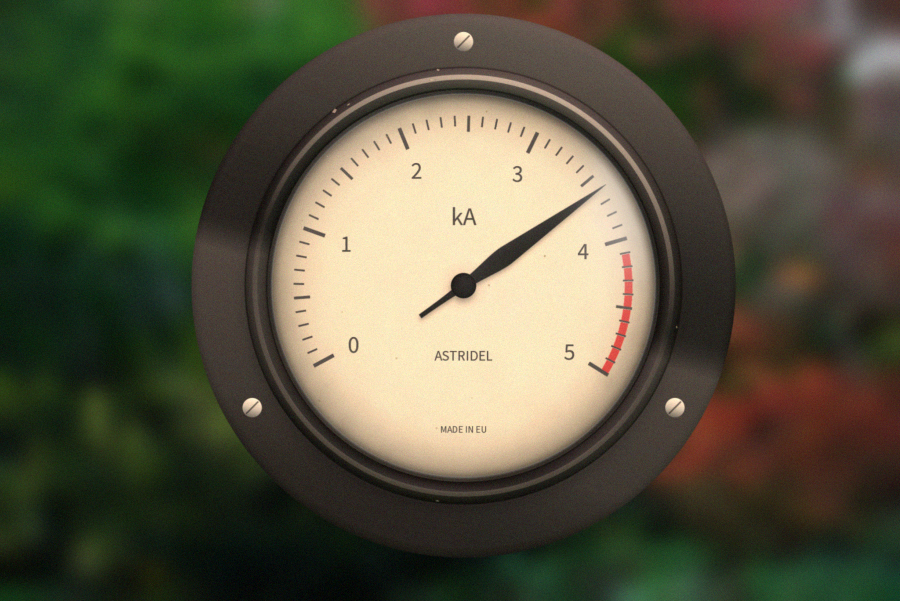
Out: 3.6 kA
